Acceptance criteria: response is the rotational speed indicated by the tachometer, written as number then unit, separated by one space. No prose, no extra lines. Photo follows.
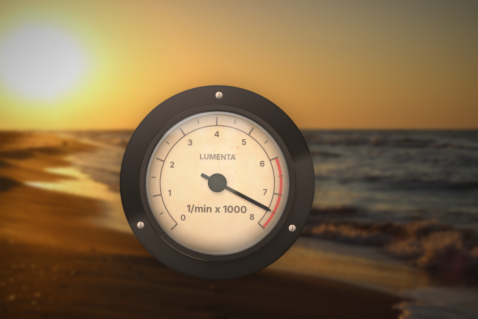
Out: 7500 rpm
